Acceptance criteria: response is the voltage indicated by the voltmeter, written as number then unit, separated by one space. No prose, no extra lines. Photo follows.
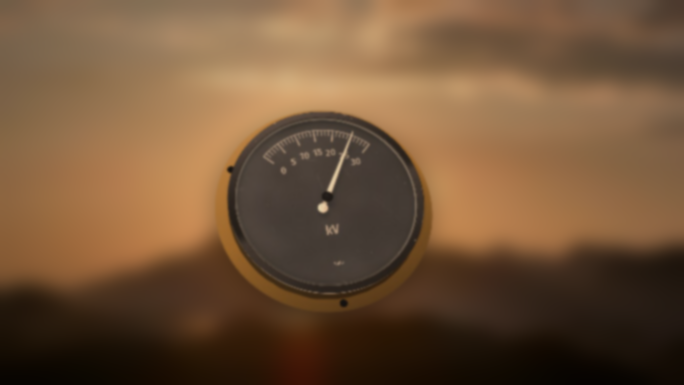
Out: 25 kV
